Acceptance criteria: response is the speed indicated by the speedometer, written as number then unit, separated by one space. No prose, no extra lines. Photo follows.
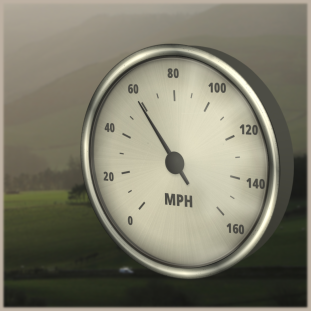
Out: 60 mph
